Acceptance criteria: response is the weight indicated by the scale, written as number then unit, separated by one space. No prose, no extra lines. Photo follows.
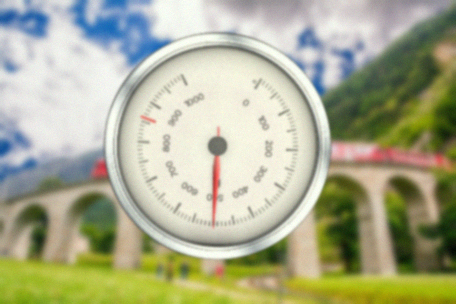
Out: 500 g
